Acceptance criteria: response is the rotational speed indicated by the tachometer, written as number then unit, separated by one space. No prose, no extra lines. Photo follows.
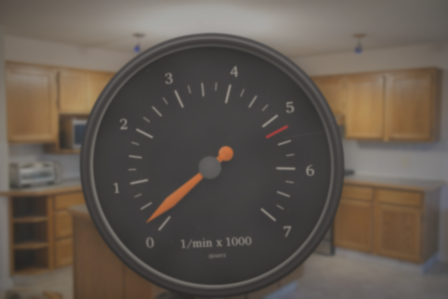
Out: 250 rpm
